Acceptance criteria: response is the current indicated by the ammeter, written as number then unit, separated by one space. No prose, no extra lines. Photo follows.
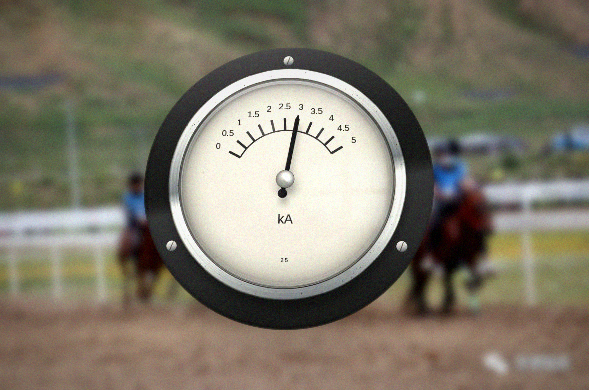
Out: 3 kA
